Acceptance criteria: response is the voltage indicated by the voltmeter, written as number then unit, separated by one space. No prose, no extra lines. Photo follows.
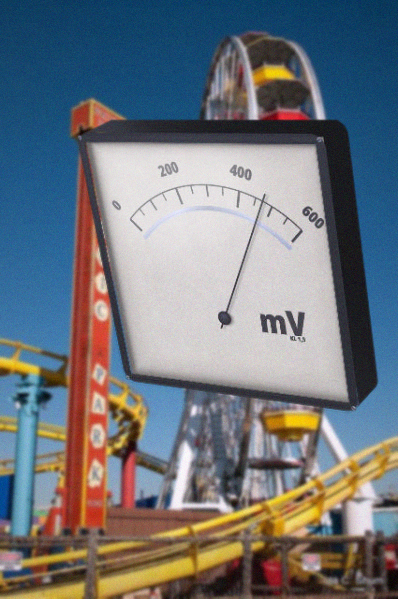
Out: 475 mV
